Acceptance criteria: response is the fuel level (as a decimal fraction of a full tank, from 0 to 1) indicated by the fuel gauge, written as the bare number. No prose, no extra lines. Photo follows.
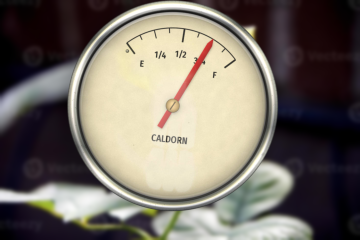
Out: 0.75
